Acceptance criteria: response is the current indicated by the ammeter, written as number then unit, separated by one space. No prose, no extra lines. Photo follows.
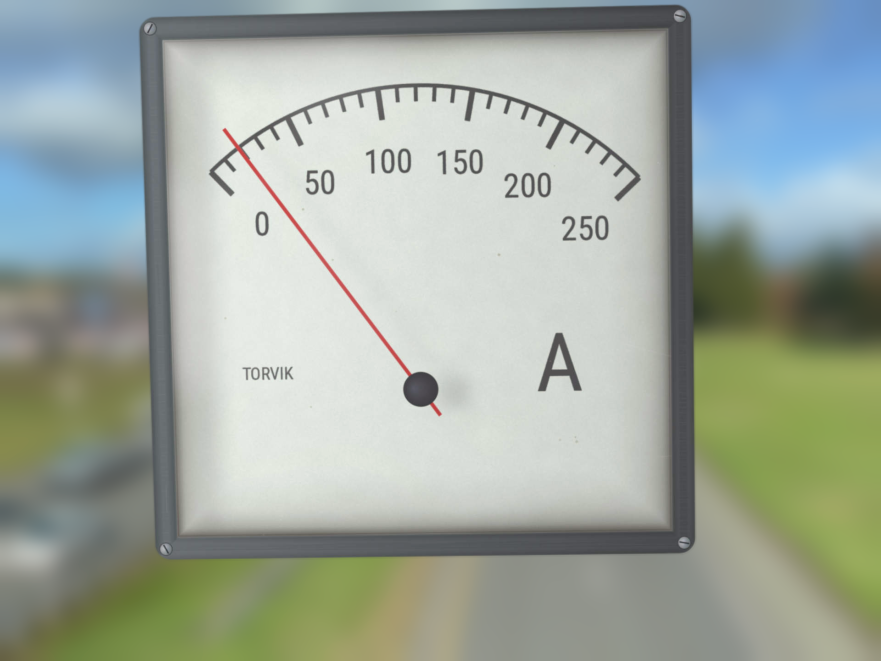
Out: 20 A
